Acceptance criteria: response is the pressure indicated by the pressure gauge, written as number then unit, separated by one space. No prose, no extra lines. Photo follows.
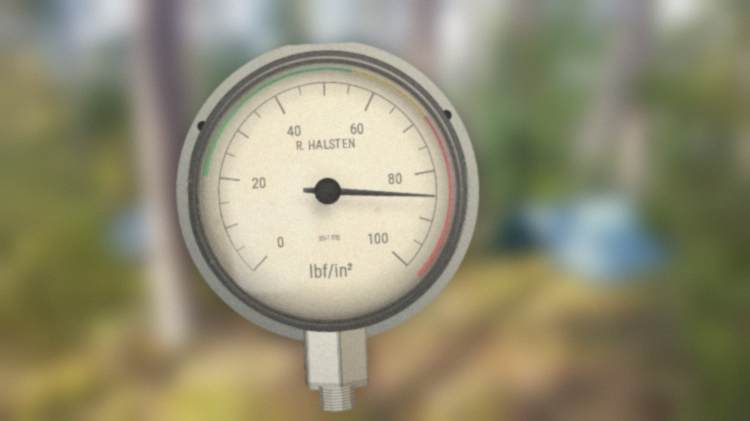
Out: 85 psi
